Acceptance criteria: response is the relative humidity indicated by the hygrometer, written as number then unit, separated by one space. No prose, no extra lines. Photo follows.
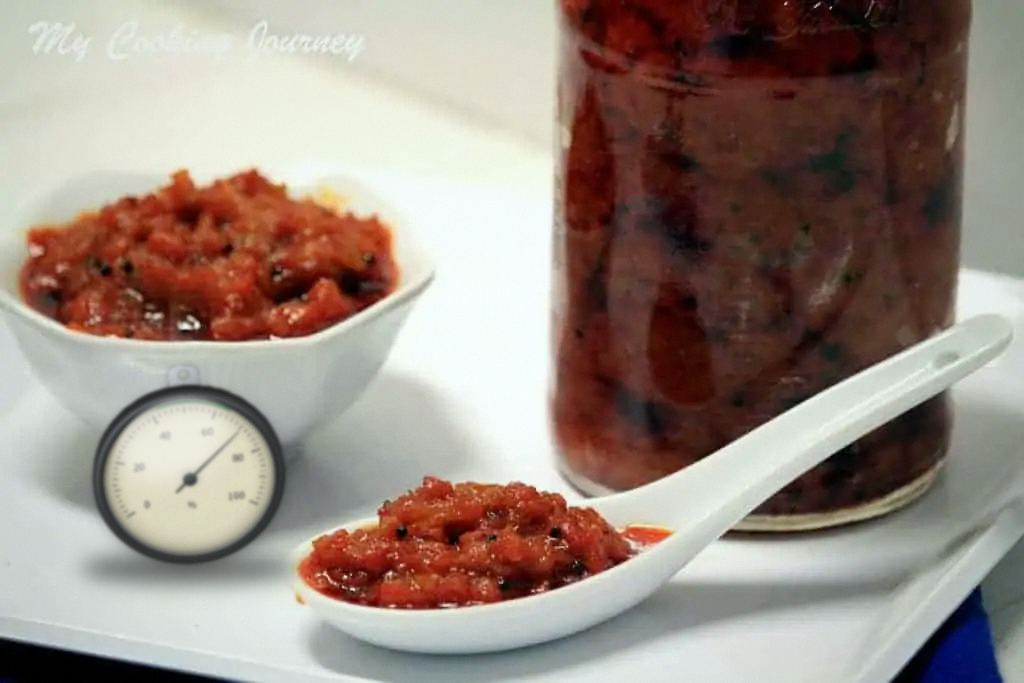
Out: 70 %
